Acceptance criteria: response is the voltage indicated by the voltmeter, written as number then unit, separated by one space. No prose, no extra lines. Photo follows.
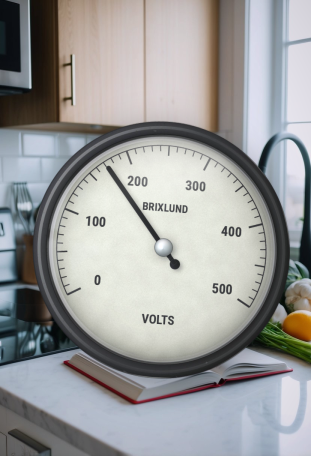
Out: 170 V
